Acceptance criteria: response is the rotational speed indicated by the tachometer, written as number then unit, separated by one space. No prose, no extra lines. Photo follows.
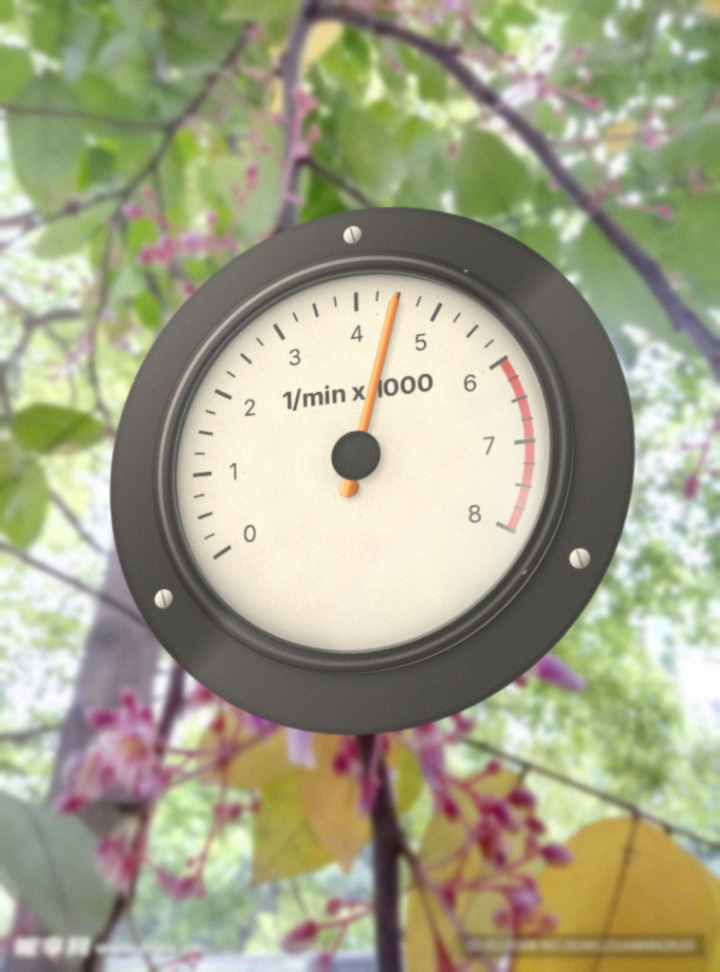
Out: 4500 rpm
